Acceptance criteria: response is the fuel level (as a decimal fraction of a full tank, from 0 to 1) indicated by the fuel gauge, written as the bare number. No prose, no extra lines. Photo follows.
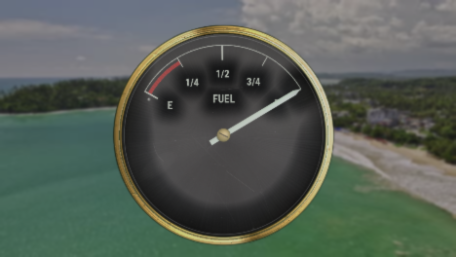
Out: 1
